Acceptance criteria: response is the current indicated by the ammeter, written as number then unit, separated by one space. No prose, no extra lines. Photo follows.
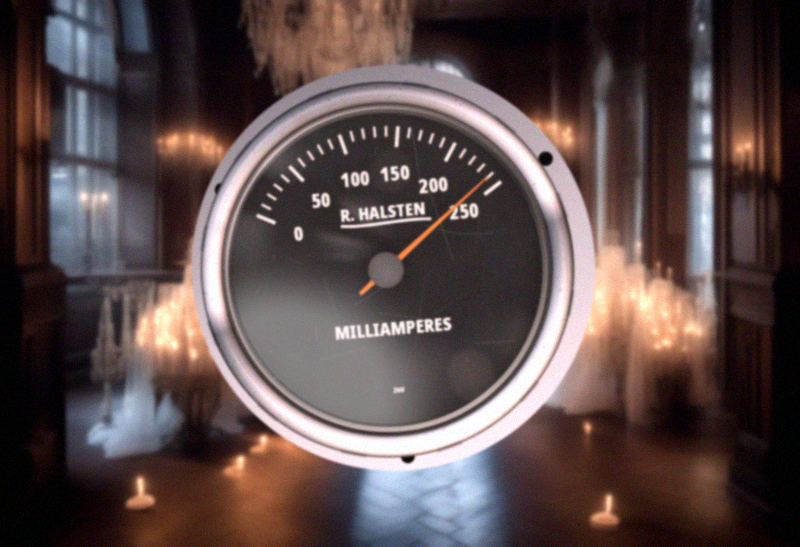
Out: 240 mA
